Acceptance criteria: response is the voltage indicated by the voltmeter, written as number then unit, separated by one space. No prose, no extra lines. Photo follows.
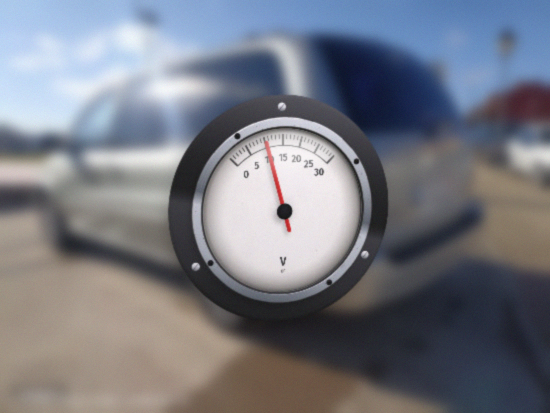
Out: 10 V
